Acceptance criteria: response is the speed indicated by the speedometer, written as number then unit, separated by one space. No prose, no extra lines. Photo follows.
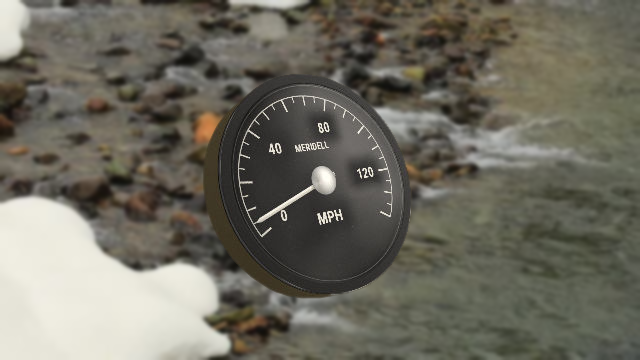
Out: 5 mph
